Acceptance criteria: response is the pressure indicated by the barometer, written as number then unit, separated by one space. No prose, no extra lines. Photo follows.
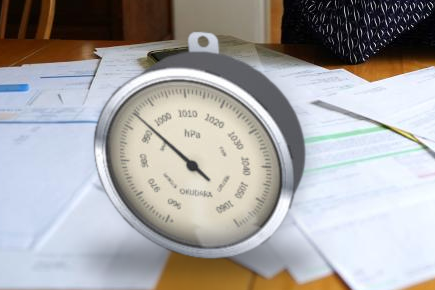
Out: 995 hPa
